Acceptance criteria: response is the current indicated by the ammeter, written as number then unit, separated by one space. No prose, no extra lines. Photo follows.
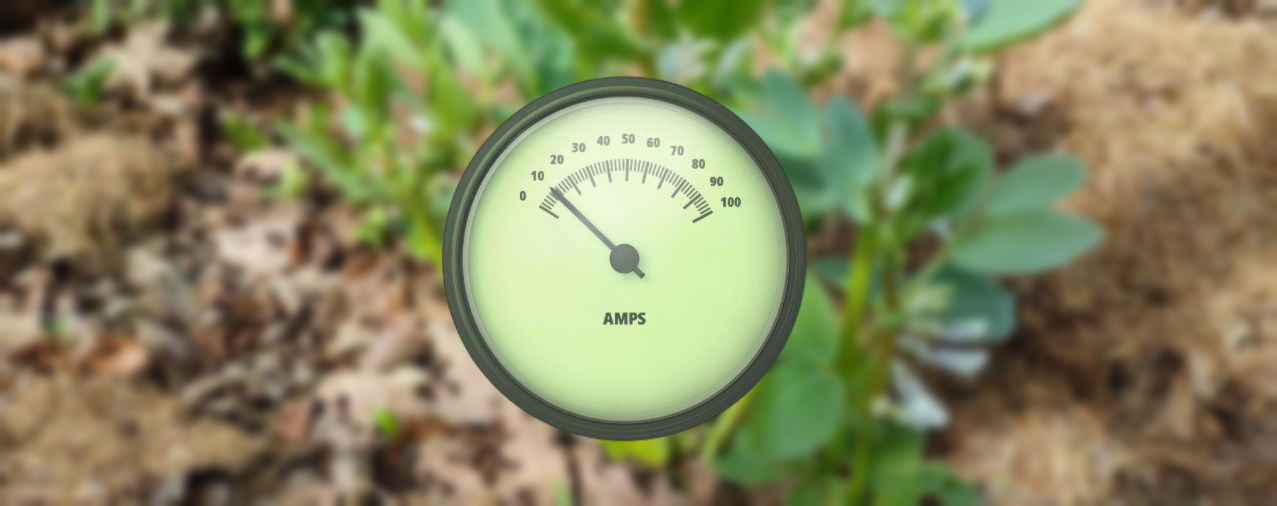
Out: 10 A
